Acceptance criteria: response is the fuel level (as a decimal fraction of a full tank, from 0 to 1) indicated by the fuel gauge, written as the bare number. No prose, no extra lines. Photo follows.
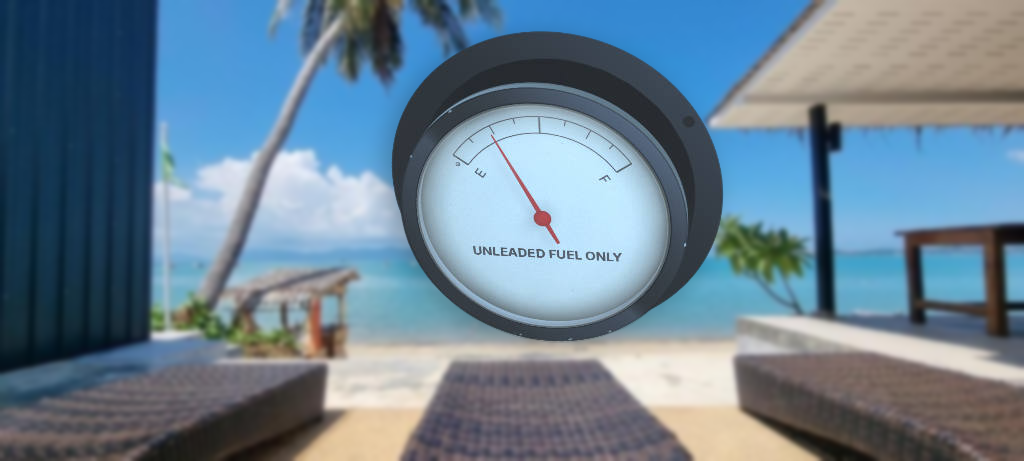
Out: 0.25
